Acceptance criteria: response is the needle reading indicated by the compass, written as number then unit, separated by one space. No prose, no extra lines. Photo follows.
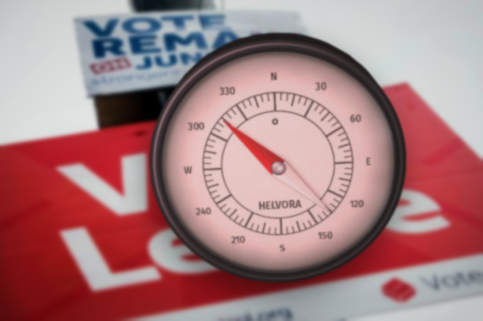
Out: 315 °
